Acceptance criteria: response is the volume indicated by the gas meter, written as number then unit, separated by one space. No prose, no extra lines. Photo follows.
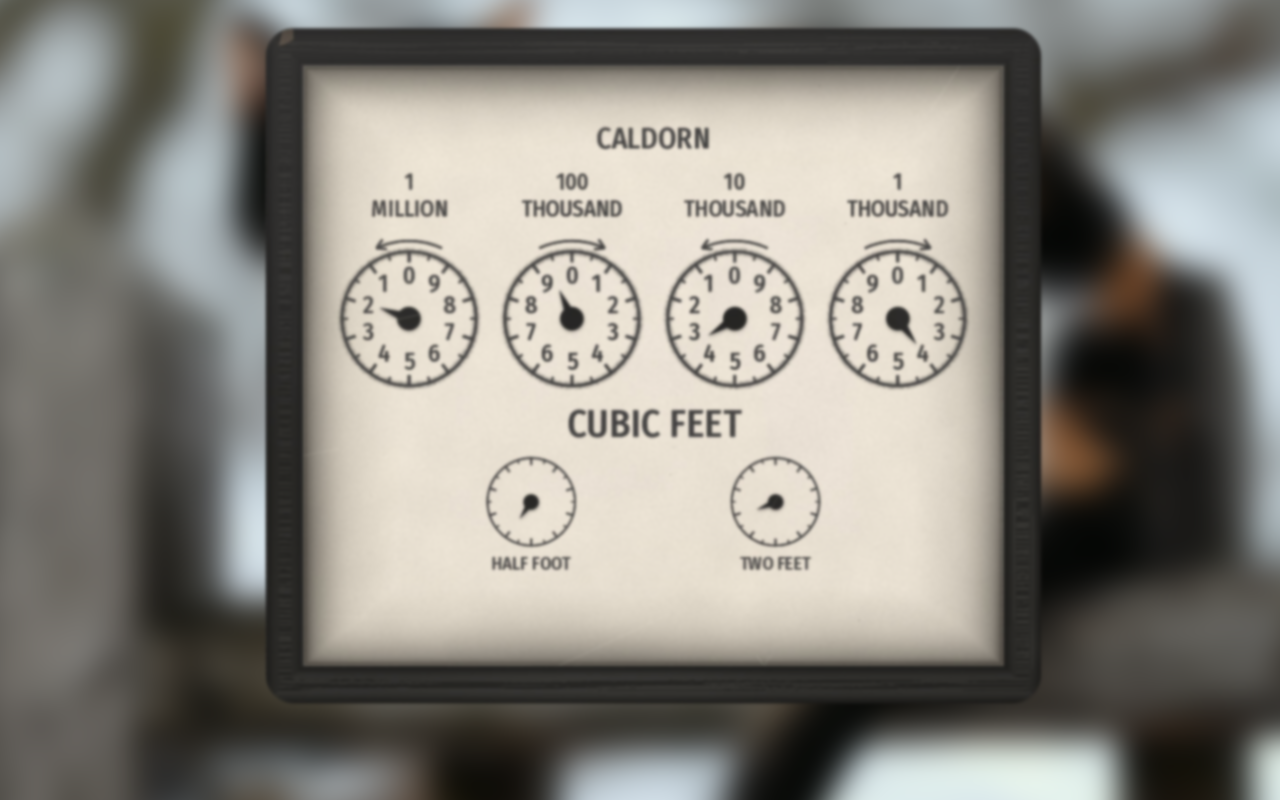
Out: 193400 ft³
